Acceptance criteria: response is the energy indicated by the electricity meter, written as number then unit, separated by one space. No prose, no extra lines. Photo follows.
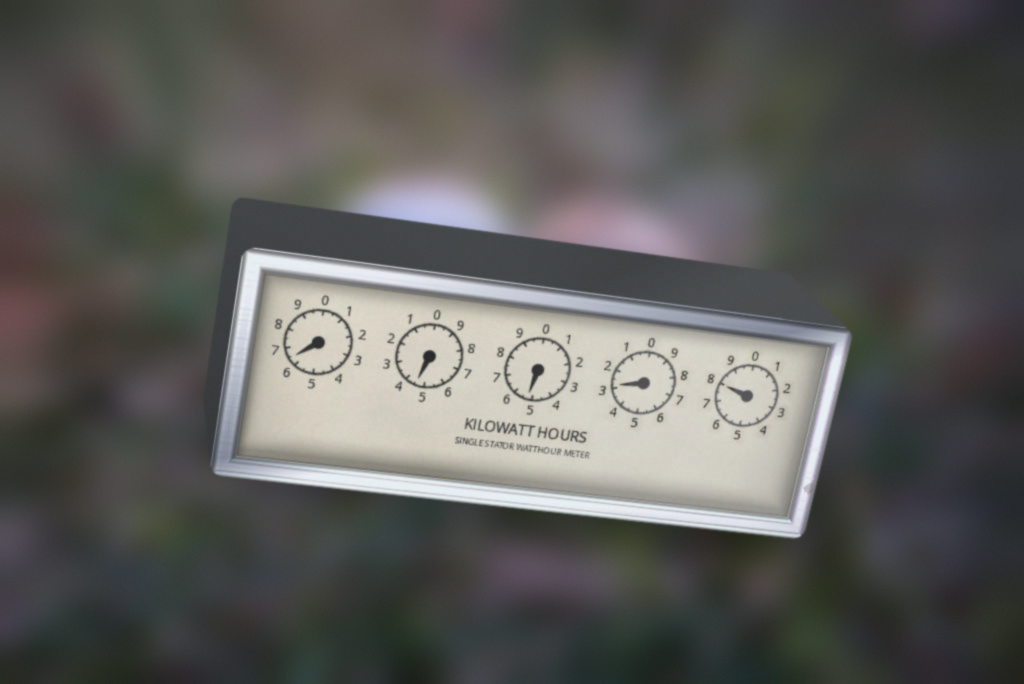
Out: 64528 kWh
